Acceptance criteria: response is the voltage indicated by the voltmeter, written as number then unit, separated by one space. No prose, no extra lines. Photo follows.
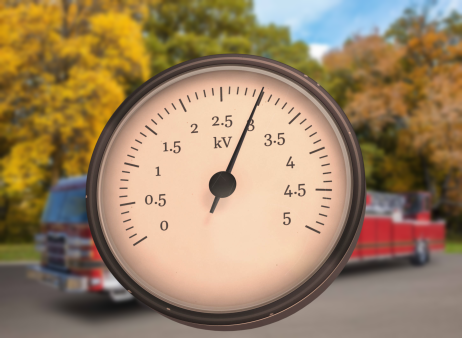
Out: 3 kV
